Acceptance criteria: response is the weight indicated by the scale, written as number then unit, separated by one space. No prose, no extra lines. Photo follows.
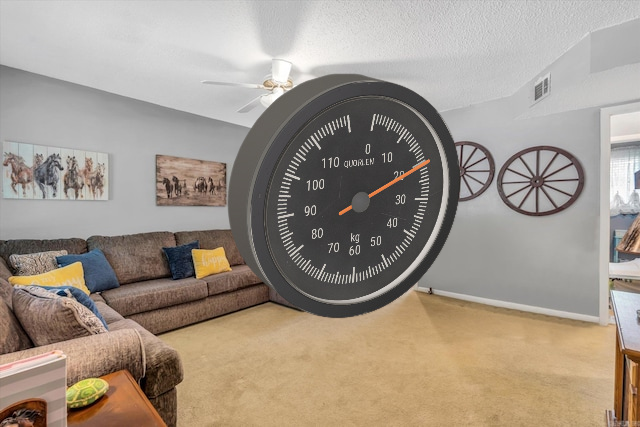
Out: 20 kg
